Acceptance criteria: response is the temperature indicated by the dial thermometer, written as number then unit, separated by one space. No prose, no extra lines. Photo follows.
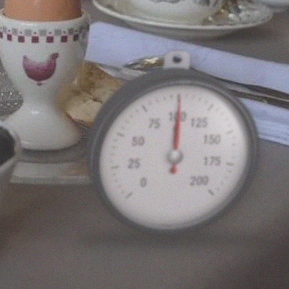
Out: 100 °C
